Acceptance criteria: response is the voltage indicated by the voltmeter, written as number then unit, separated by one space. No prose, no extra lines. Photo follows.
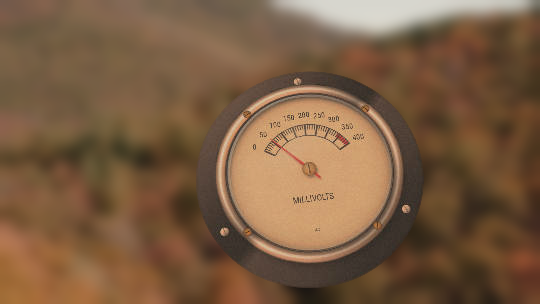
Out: 50 mV
